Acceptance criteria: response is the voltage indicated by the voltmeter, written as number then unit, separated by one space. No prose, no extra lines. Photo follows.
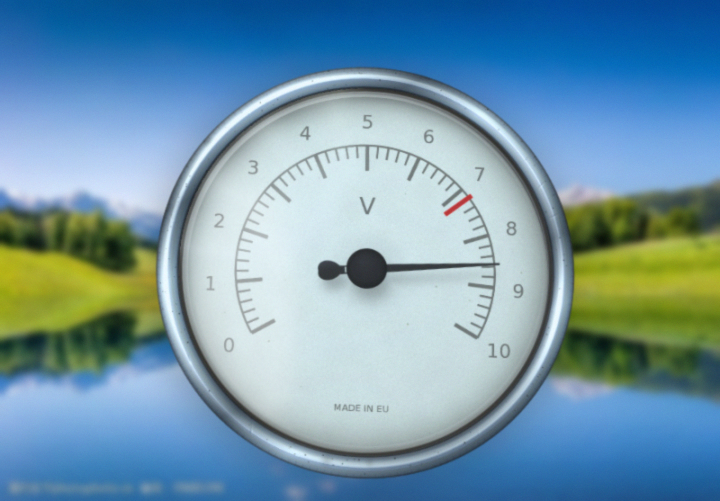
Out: 8.6 V
